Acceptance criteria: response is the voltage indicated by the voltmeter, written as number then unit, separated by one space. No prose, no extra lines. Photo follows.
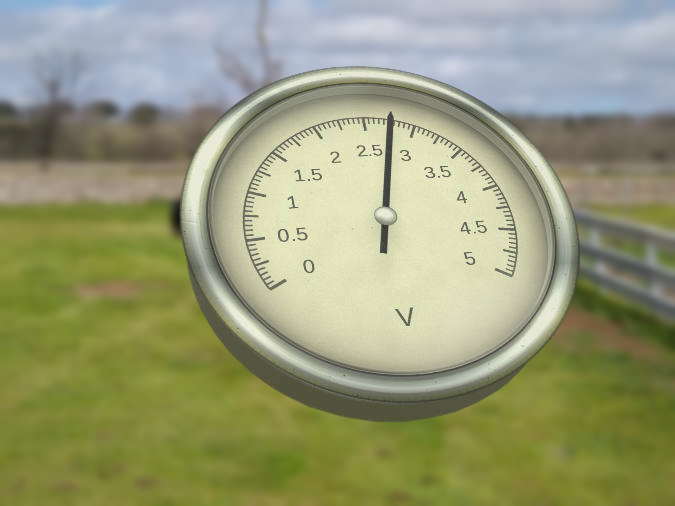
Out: 2.75 V
